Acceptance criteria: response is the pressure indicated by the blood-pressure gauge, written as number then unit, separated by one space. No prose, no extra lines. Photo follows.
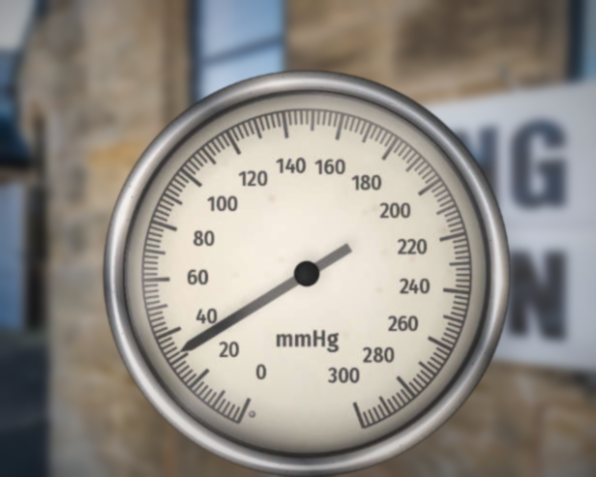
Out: 32 mmHg
